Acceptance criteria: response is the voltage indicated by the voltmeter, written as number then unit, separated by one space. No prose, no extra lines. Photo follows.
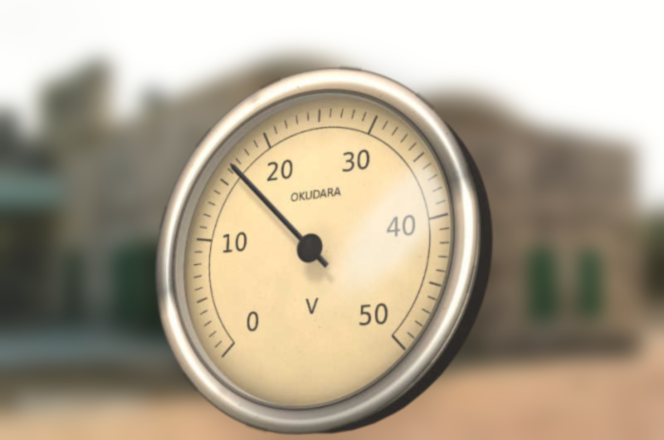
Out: 16.5 V
